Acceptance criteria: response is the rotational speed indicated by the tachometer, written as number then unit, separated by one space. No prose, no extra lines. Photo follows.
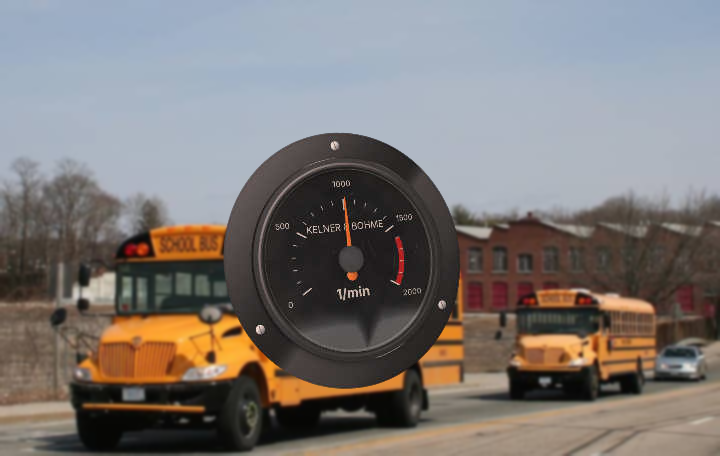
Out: 1000 rpm
